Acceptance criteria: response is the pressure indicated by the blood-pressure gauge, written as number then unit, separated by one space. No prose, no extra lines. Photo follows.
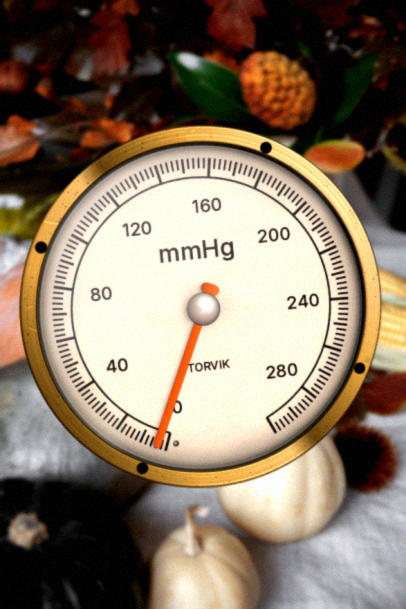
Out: 4 mmHg
